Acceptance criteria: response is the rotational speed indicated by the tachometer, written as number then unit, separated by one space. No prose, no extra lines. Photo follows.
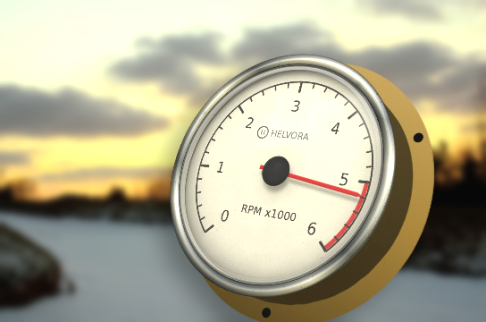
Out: 5200 rpm
